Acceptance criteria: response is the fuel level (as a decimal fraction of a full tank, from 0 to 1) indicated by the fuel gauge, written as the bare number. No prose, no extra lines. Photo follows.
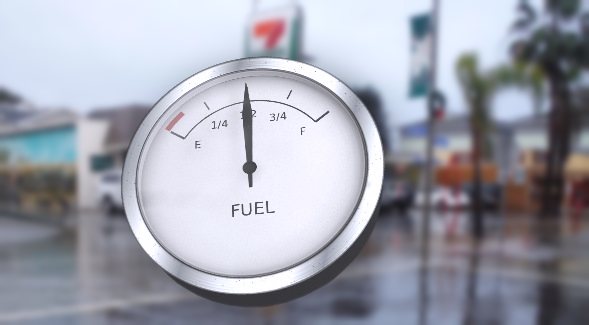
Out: 0.5
